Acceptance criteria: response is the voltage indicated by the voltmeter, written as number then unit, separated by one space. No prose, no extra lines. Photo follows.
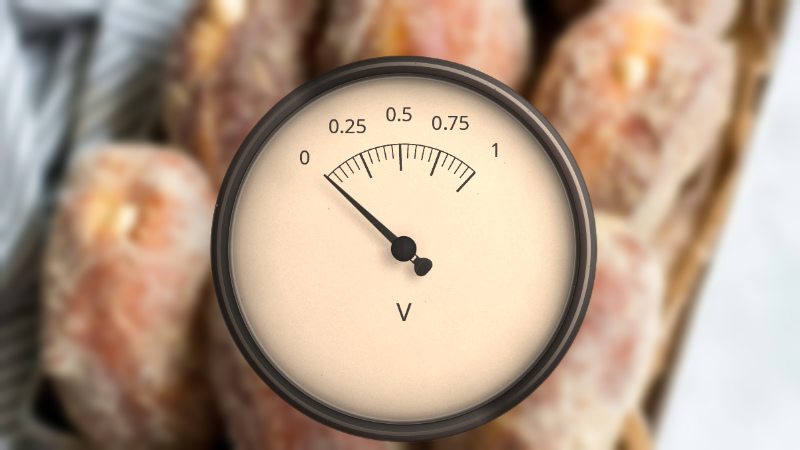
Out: 0 V
